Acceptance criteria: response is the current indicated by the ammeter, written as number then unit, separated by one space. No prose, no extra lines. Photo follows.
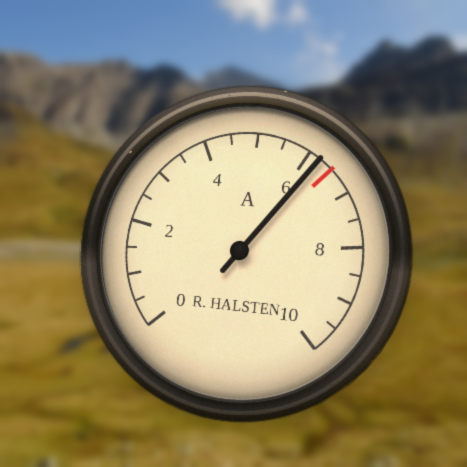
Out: 6.25 A
